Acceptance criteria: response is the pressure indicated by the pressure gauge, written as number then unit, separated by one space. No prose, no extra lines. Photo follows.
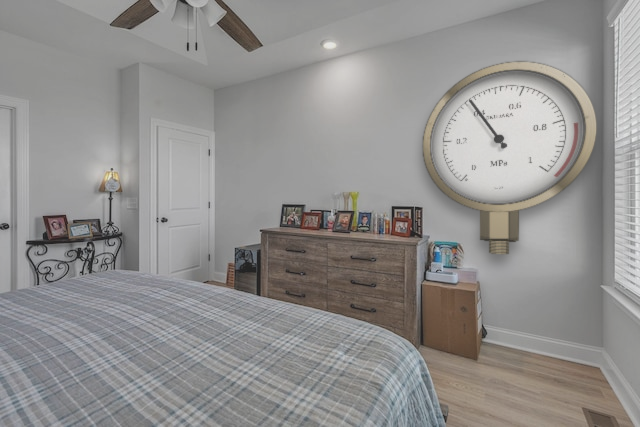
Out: 0.4 MPa
